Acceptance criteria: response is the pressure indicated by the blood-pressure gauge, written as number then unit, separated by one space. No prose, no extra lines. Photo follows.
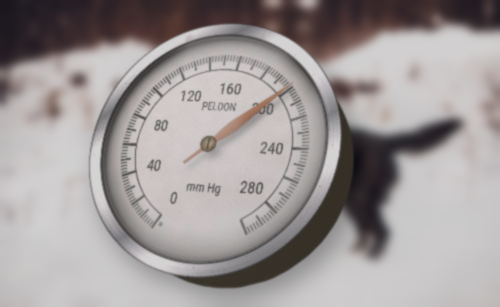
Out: 200 mmHg
